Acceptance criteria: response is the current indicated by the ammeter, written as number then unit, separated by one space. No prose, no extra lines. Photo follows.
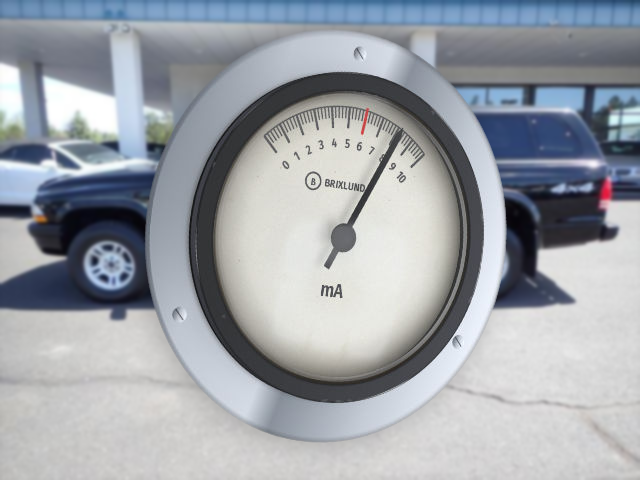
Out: 8 mA
